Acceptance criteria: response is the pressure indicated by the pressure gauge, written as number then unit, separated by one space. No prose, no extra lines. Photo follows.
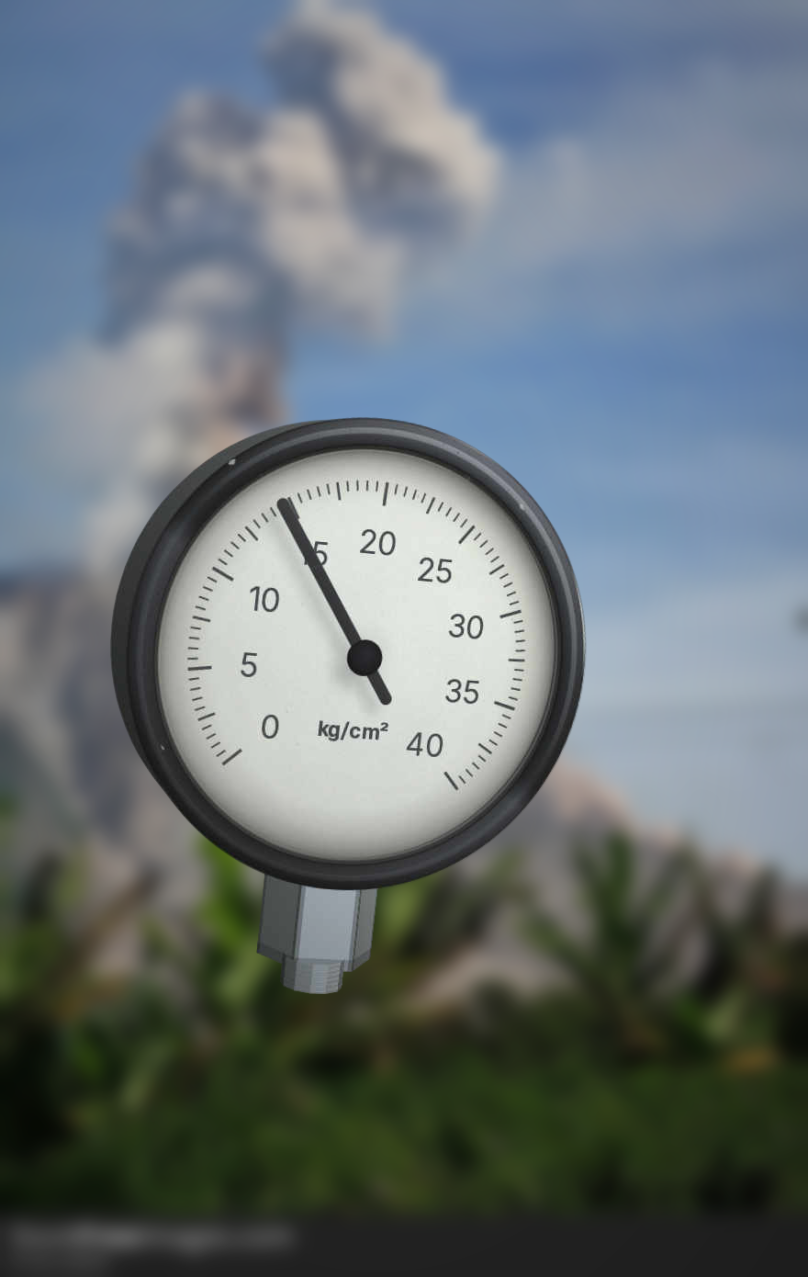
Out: 14.5 kg/cm²
